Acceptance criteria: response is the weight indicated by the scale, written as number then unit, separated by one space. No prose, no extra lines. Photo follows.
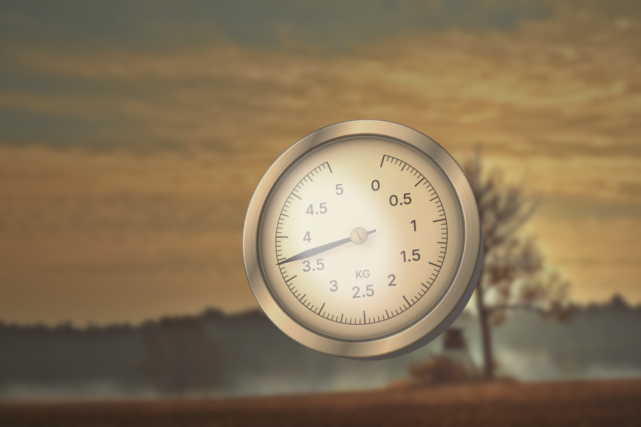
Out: 3.7 kg
